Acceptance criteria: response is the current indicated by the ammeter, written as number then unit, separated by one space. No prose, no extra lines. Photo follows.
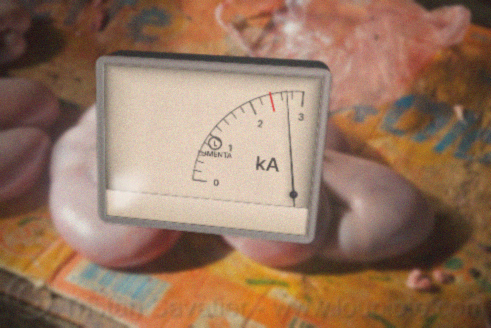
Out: 2.7 kA
